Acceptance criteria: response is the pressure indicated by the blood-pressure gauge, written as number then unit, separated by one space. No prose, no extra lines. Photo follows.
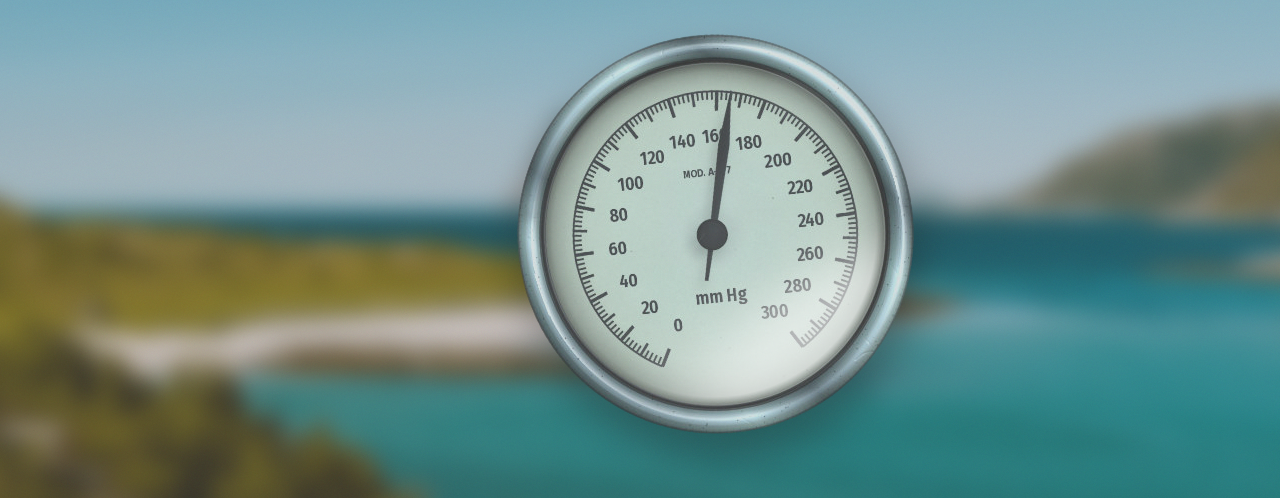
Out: 166 mmHg
